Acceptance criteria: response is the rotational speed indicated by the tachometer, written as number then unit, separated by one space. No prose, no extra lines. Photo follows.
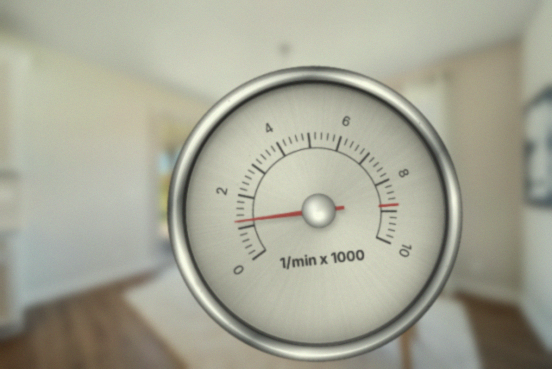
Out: 1200 rpm
